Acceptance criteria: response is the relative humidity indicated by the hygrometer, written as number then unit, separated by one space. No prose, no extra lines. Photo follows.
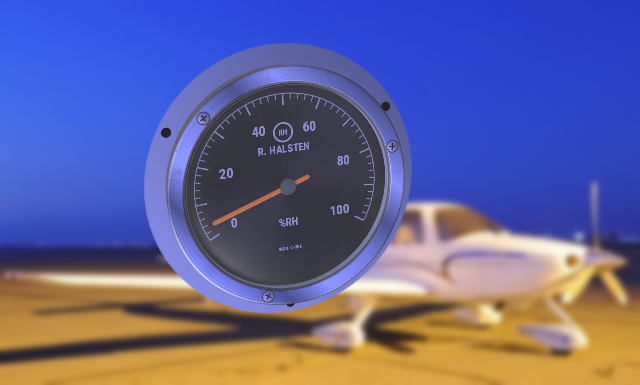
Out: 4 %
